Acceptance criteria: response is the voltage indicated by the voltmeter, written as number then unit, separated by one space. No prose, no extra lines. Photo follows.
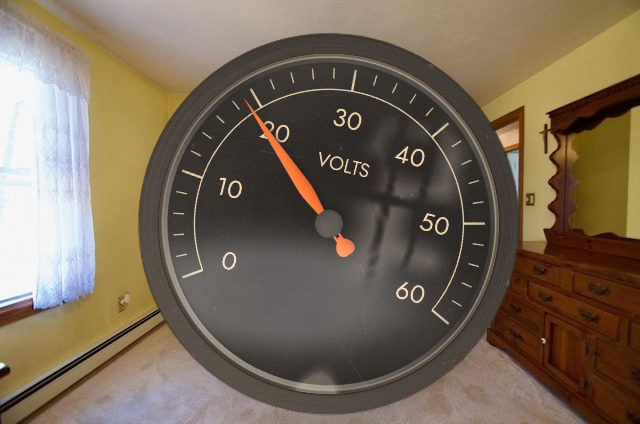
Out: 19 V
